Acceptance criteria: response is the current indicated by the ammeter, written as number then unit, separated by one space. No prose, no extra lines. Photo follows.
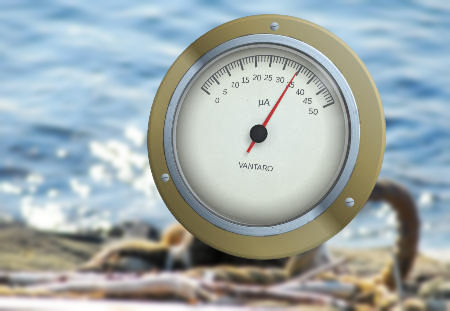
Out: 35 µA
